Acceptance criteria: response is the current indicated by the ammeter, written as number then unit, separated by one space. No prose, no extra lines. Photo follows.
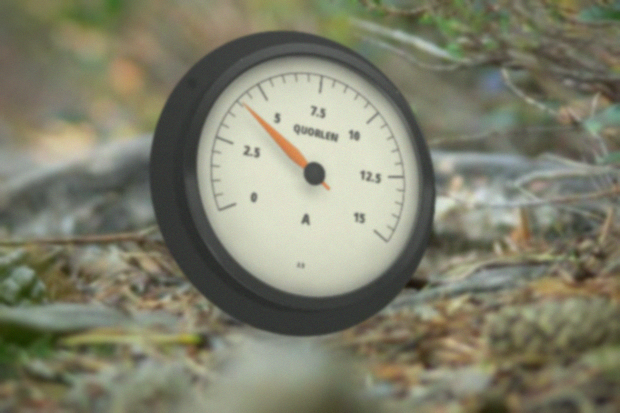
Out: 4 A
